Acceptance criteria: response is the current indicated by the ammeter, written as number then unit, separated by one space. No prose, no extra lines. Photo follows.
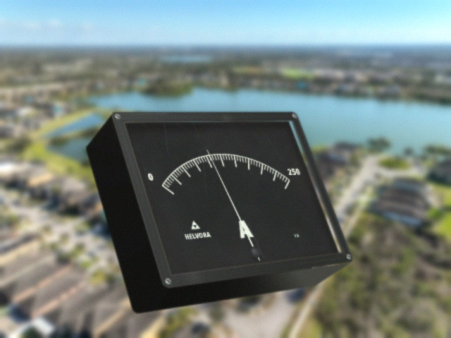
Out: 100 A
